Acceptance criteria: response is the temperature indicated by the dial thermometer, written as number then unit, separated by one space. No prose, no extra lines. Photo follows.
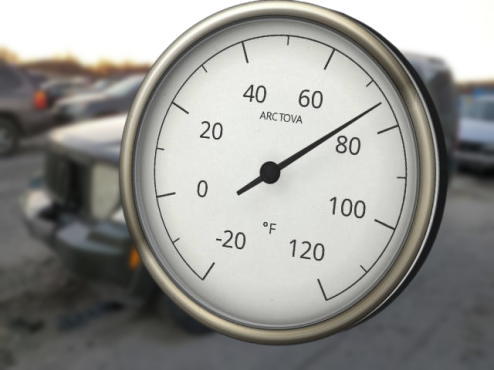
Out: 75 °F
